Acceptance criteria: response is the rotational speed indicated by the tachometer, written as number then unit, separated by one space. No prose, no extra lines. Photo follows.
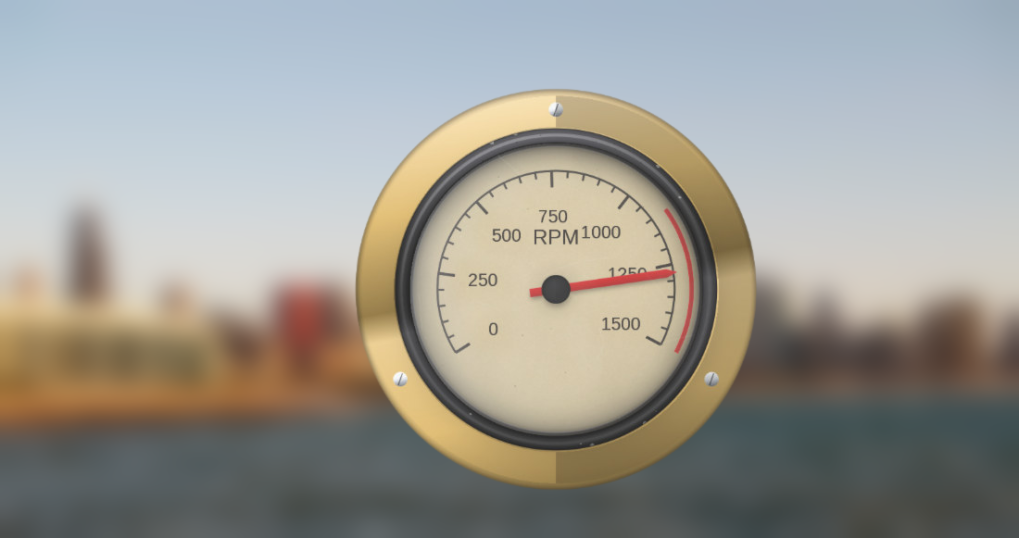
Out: 1275 rpm
